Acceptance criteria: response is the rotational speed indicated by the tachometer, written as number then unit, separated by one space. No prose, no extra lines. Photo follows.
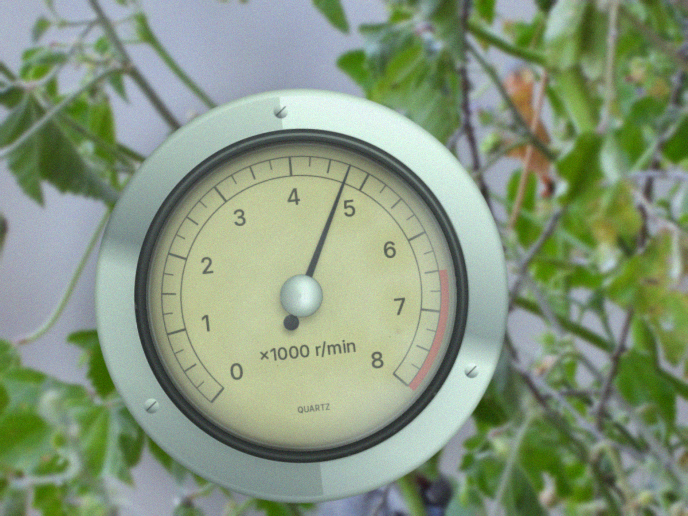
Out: 4750 rpm
